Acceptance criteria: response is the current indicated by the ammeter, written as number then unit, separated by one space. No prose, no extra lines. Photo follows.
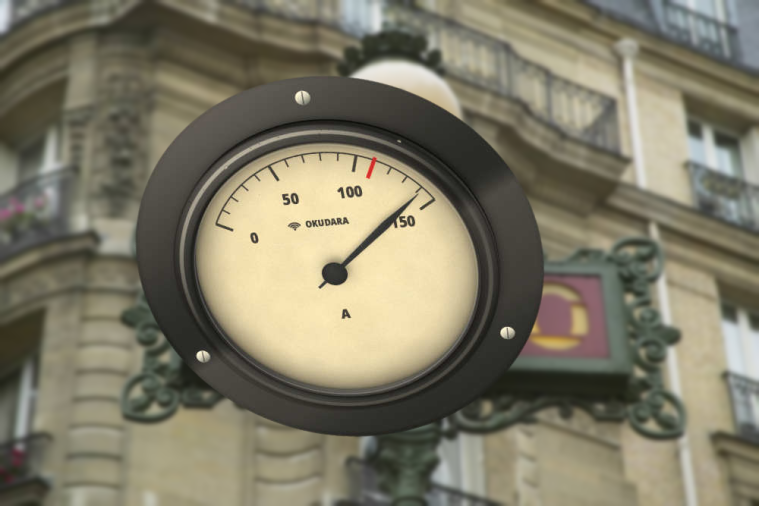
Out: 140 A
